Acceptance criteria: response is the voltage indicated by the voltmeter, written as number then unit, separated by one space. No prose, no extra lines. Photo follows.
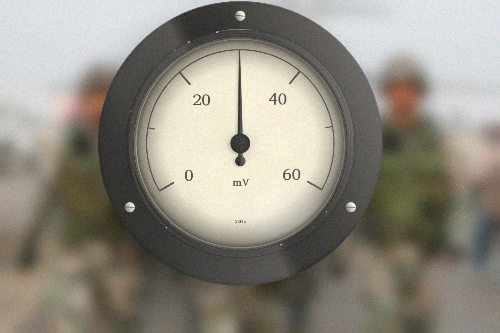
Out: 30 mV
